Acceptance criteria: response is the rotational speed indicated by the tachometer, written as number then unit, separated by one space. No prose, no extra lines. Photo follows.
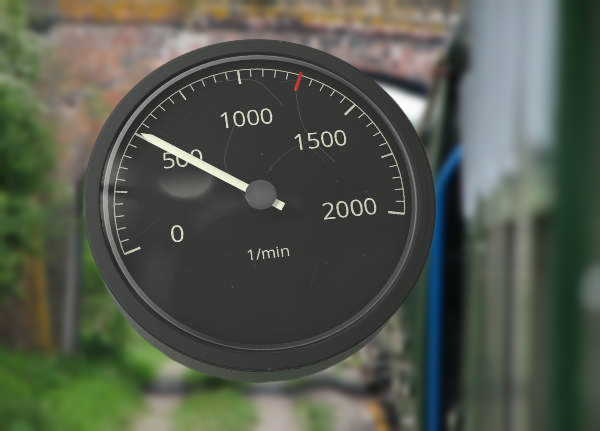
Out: 500 rpm
